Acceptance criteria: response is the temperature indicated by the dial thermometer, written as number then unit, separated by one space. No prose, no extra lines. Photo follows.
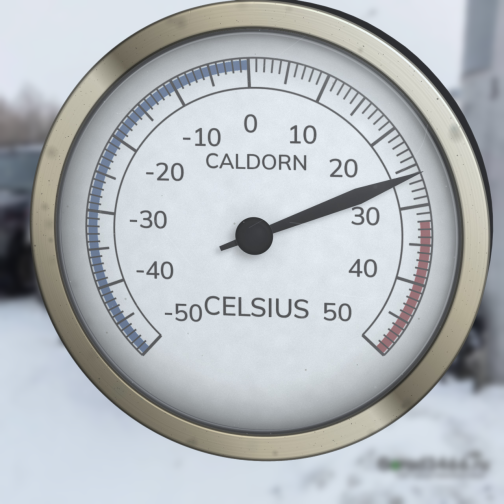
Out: 26 °C
